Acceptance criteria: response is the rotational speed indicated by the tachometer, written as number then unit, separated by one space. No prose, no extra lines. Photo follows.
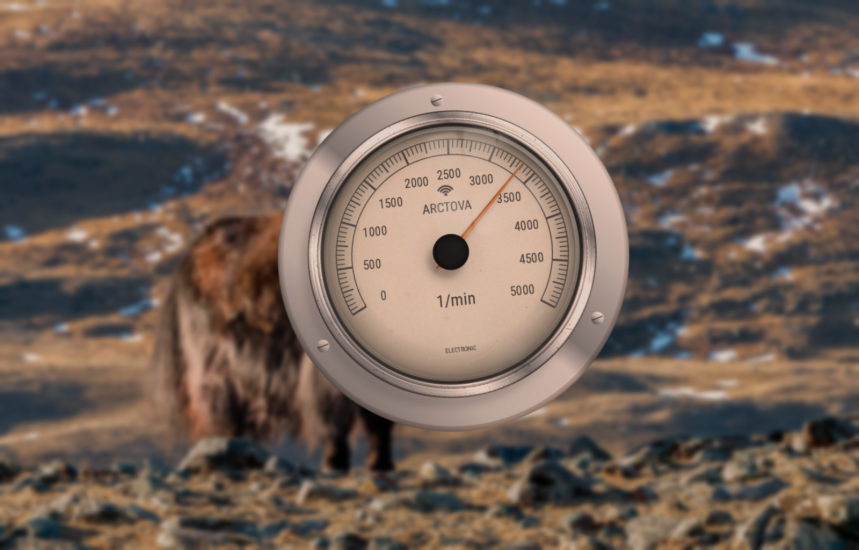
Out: 3350 rpm
